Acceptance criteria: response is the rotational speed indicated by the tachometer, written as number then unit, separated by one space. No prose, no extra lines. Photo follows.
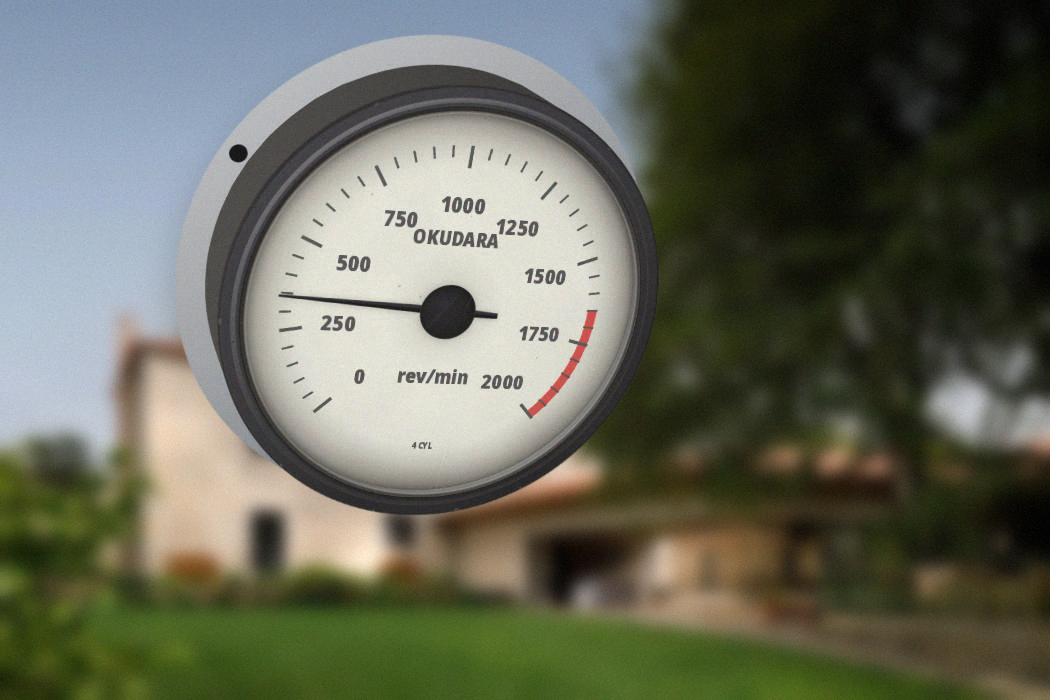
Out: 350 rpm
